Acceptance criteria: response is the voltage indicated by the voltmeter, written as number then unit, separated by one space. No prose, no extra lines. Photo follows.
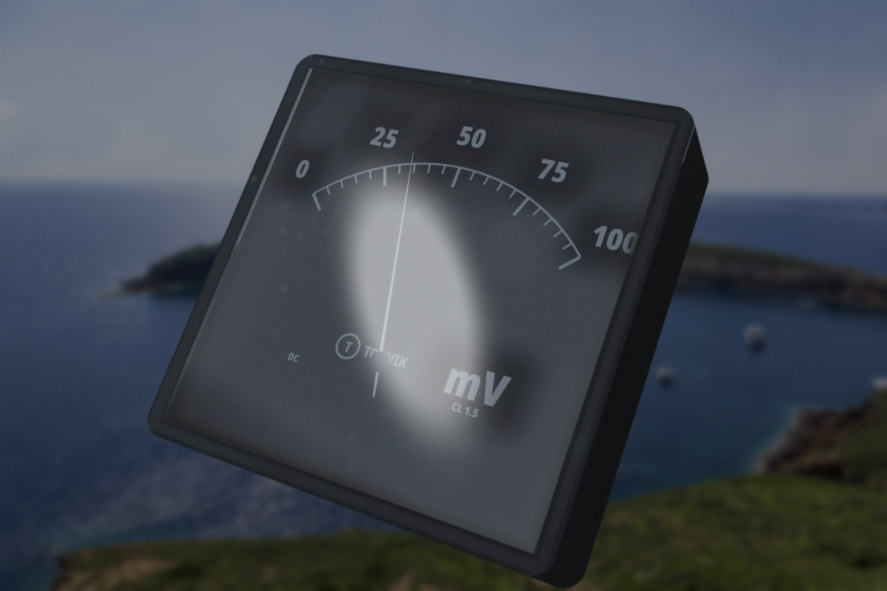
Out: 35 mV
